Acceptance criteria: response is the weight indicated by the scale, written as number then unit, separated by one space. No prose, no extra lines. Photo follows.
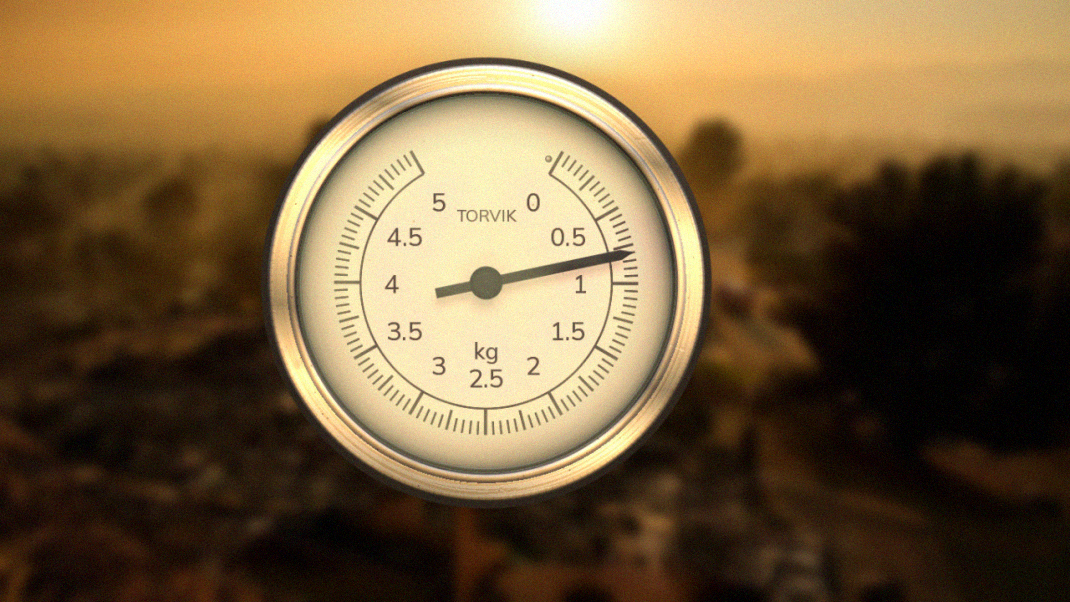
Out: 0.8 kg
